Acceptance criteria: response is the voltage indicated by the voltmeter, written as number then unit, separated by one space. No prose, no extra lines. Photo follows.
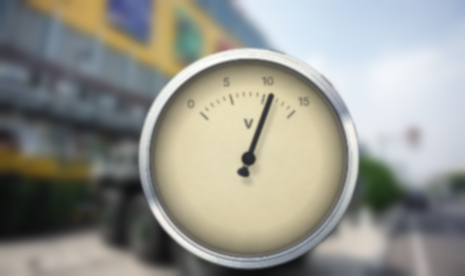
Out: 11 V
